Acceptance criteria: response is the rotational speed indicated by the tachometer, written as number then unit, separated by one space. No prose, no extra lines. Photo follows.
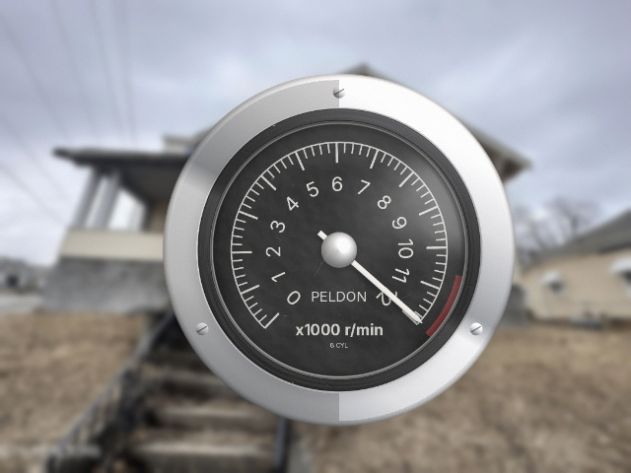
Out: 11900 rpm
